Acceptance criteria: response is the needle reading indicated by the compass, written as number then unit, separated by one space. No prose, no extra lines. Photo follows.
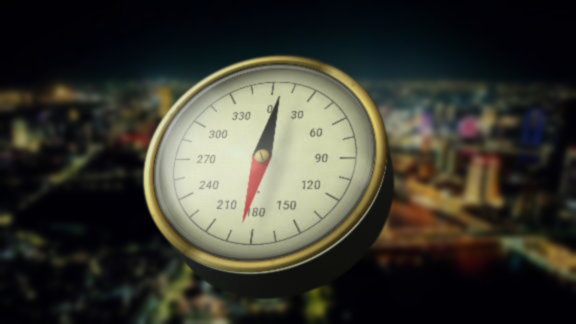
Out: 187.5 °
